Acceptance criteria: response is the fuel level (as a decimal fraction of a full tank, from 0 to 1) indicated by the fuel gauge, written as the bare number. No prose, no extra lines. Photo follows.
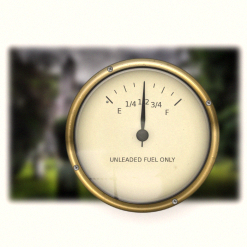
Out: 0.5
